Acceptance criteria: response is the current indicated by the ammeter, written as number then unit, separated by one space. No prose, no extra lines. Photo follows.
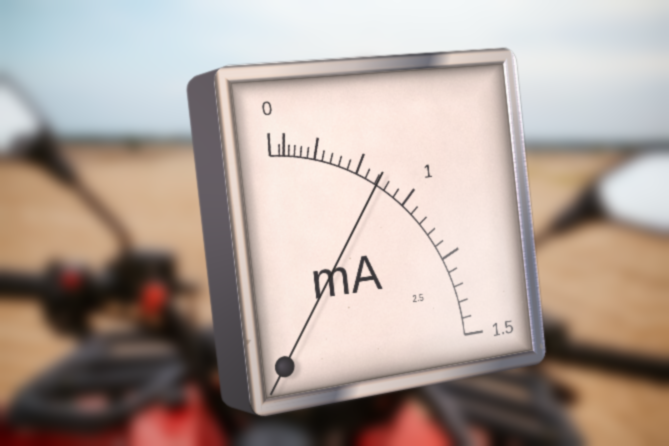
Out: 0.85 mA
